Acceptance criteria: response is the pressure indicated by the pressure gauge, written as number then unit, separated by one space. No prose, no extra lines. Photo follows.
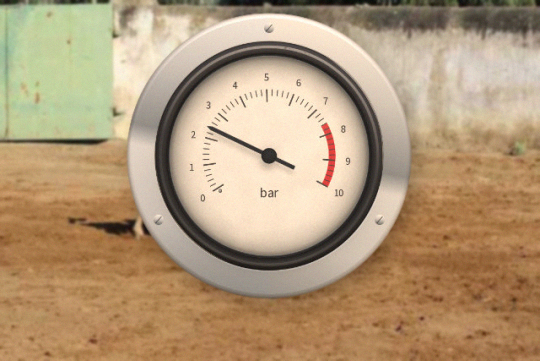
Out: 2.4 bar
